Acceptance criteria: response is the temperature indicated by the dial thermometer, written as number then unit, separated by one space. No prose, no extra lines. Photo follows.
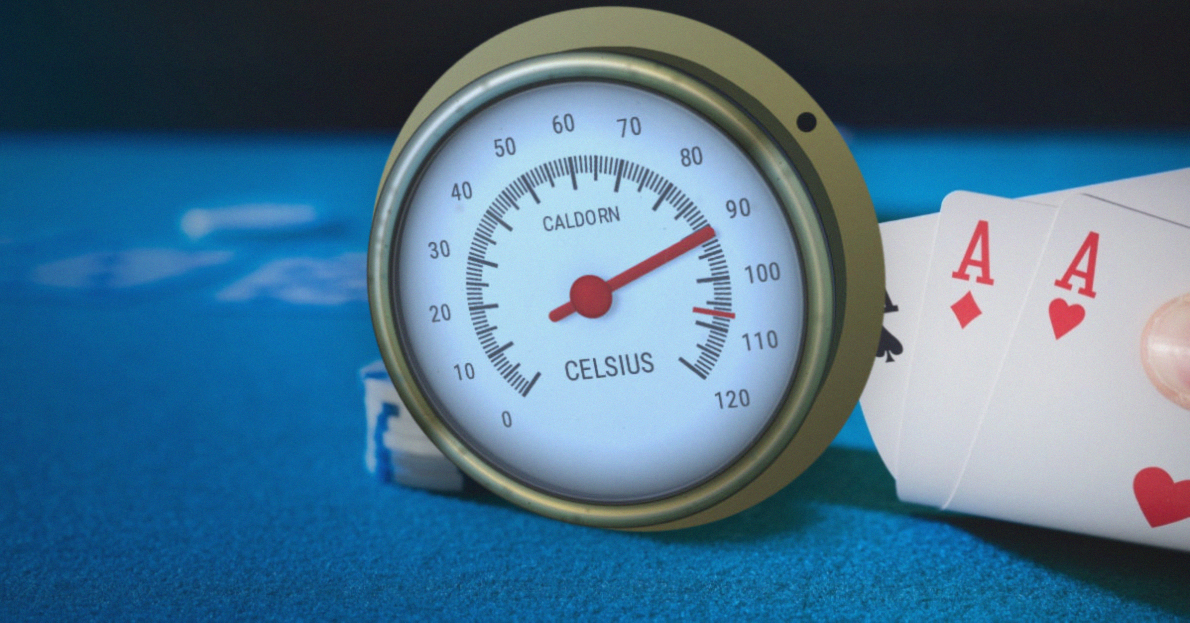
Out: 91 °C
